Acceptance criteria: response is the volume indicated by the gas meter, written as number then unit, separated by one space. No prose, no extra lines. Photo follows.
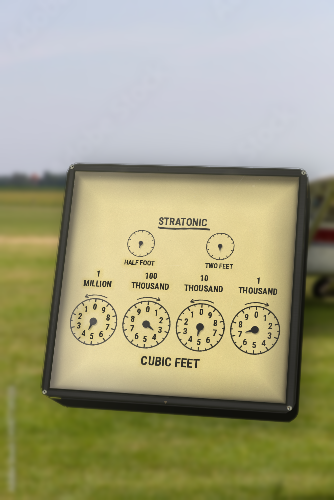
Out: 434700 ft³
